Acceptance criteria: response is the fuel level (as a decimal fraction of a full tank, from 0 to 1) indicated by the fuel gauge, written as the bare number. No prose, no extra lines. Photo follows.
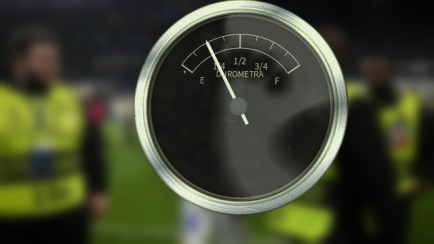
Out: 0.25
